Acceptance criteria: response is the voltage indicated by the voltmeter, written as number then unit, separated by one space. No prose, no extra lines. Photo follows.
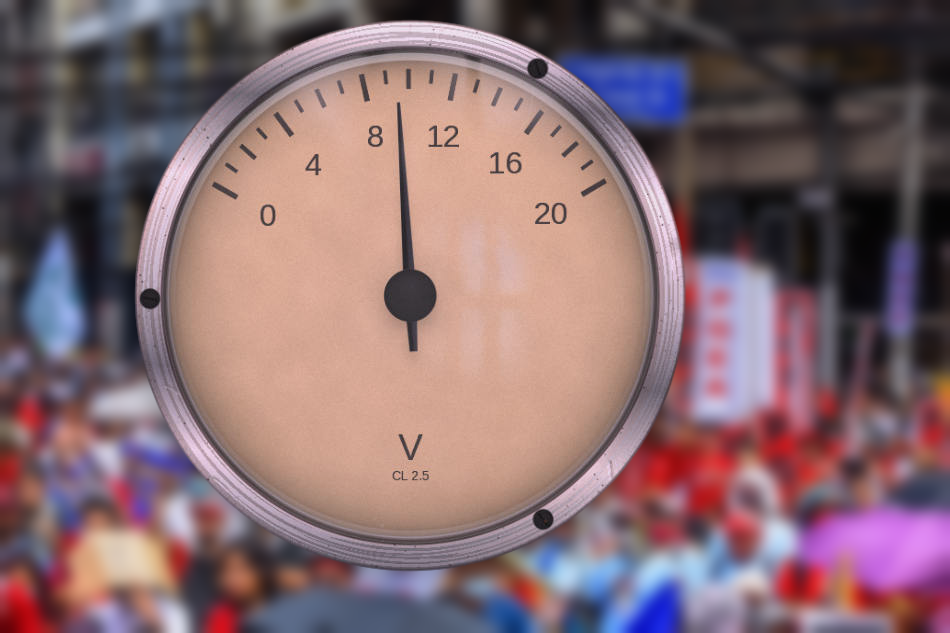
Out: 9.5 V
